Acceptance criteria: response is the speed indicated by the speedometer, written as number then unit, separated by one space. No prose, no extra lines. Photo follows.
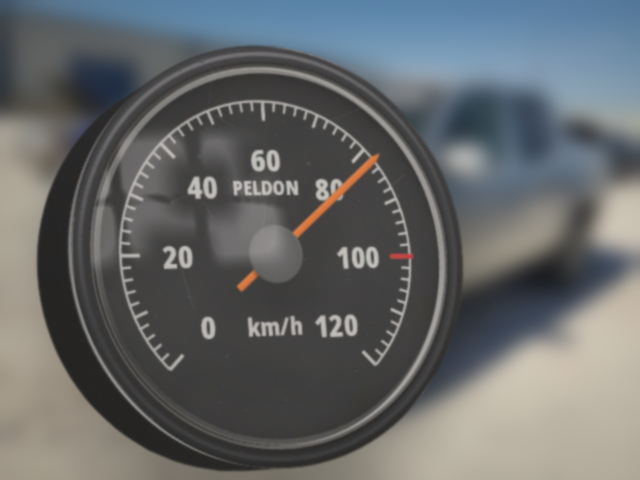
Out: 82 km/h
